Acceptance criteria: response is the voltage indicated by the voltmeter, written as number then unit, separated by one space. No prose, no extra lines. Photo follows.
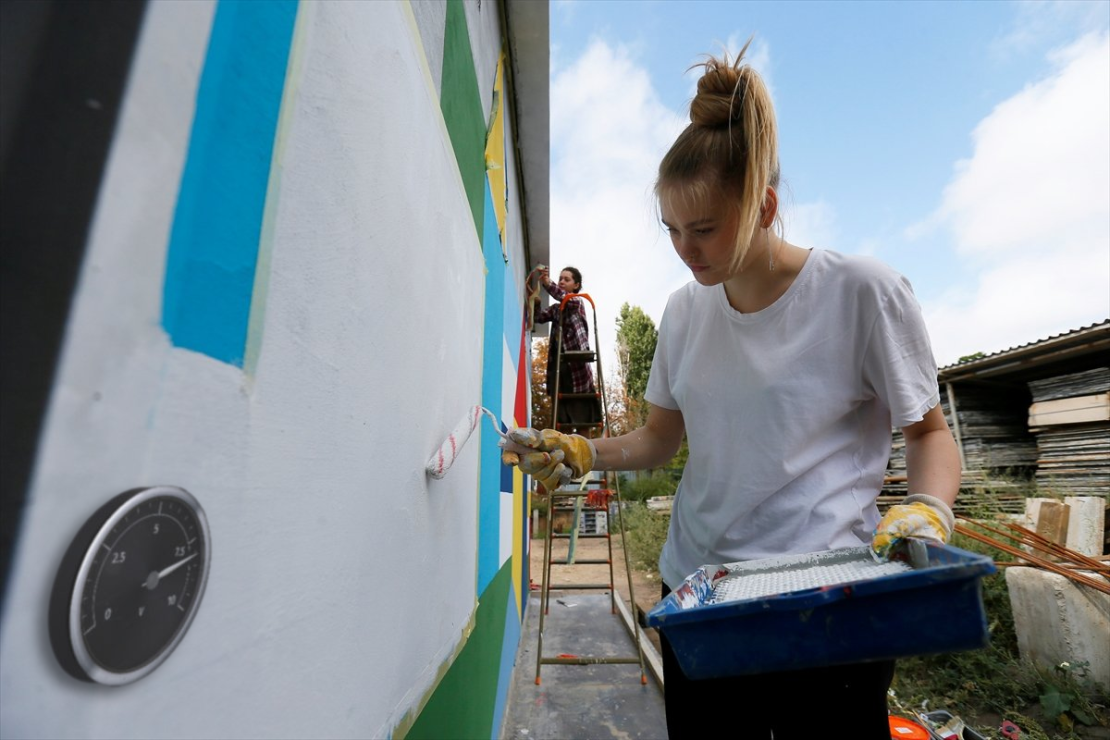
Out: 8 V
